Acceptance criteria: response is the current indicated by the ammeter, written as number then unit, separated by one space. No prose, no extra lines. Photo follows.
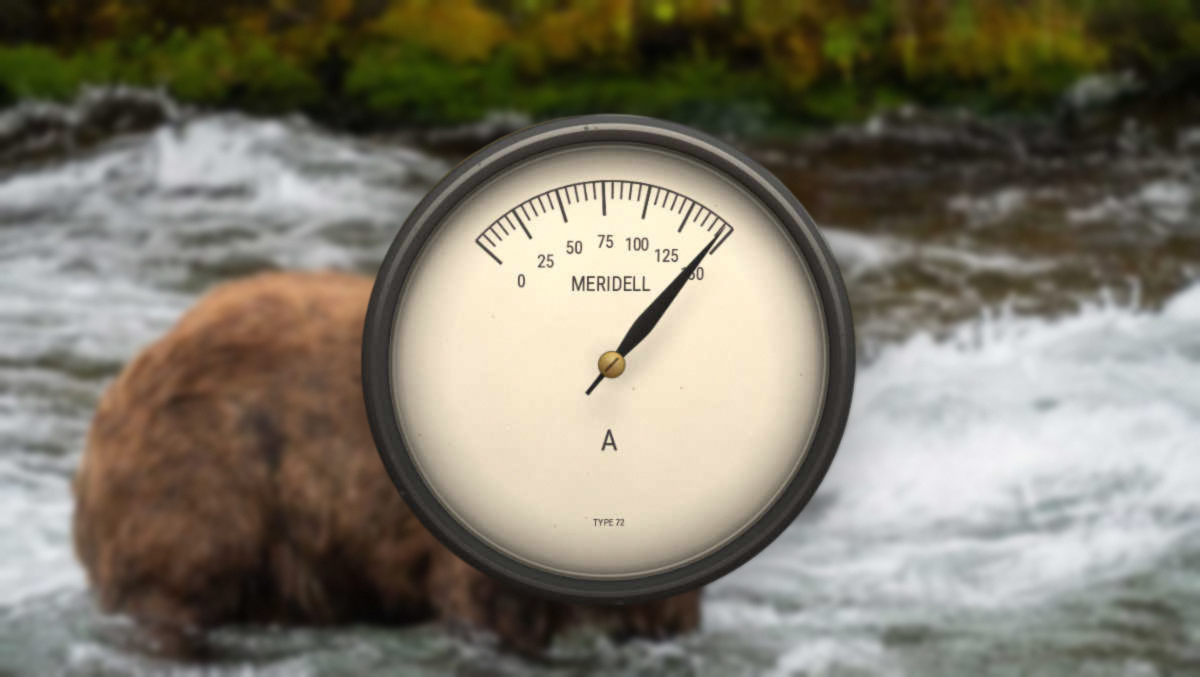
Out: 145 A
